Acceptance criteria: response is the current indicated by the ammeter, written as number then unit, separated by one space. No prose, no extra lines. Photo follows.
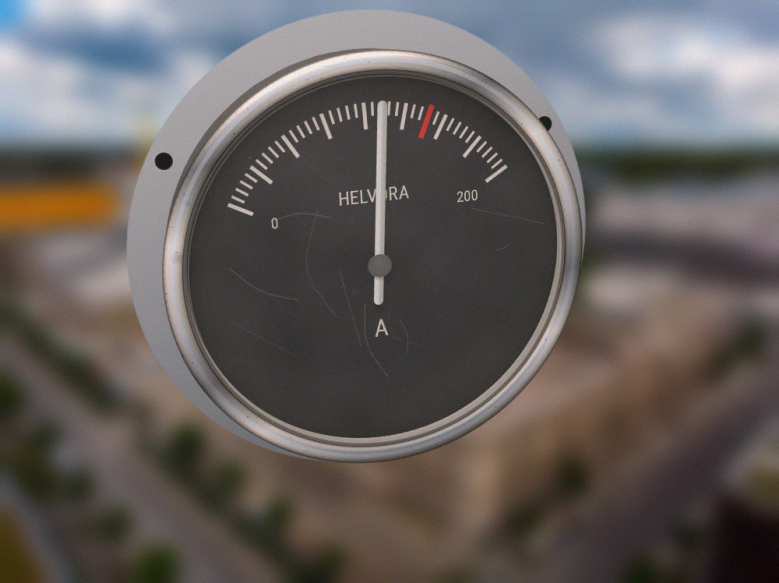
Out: 110 A
